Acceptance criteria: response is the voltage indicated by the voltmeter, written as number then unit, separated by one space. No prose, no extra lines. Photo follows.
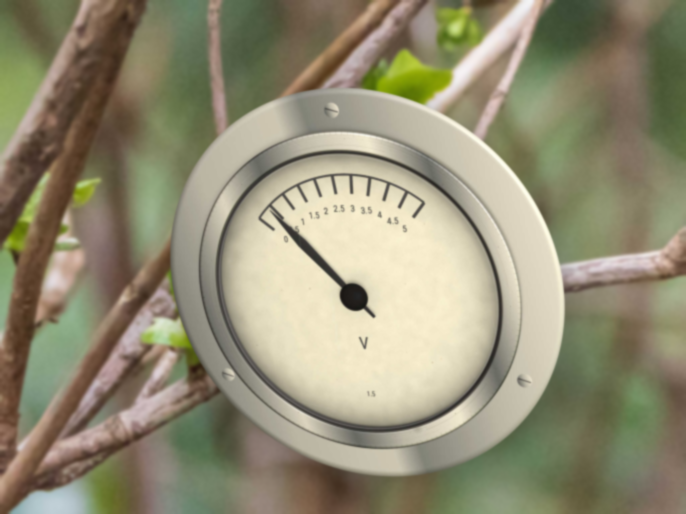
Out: 0.5 V
